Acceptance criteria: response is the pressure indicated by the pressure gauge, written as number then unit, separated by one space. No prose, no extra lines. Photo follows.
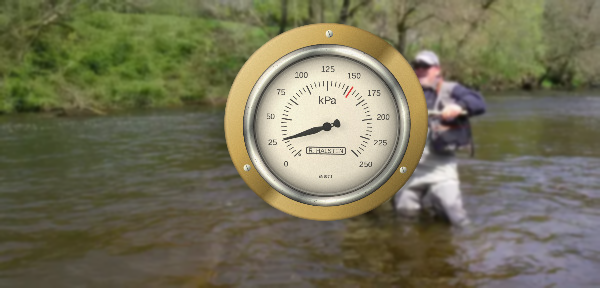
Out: 25 kPa
